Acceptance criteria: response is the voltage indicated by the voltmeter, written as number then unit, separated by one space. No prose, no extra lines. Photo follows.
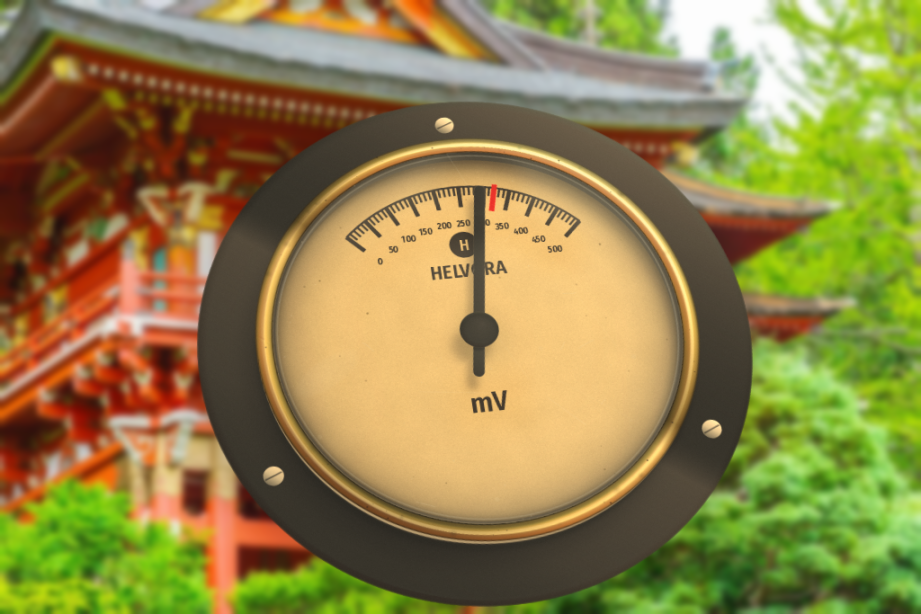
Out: 290 mV
